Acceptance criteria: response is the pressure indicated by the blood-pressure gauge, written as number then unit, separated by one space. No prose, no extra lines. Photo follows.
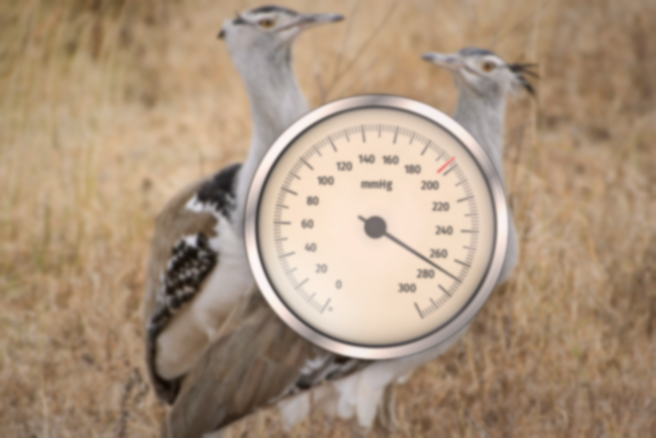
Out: 270 mmHg
